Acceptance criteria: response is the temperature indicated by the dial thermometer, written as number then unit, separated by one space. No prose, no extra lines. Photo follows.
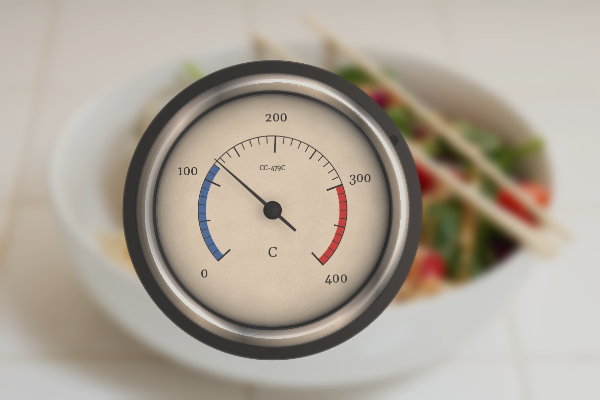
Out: 125 °C
